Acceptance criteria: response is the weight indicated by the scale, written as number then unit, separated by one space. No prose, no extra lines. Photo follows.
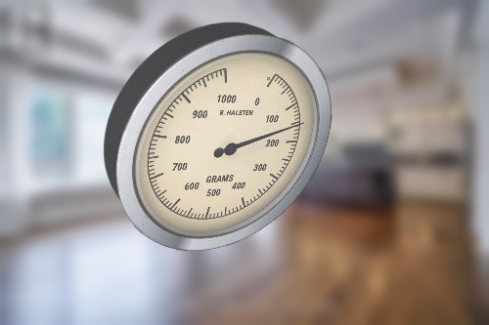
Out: 150 g
